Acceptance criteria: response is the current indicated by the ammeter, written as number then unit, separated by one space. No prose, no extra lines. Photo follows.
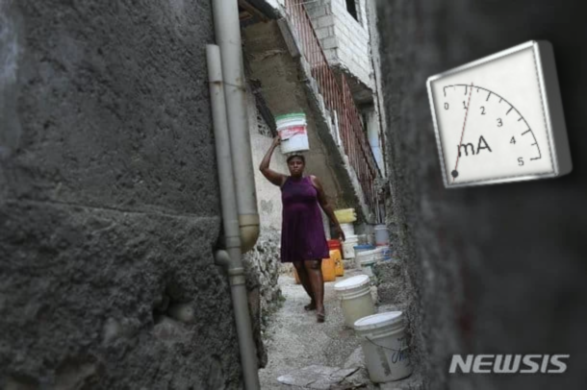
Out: 1.25 mA
